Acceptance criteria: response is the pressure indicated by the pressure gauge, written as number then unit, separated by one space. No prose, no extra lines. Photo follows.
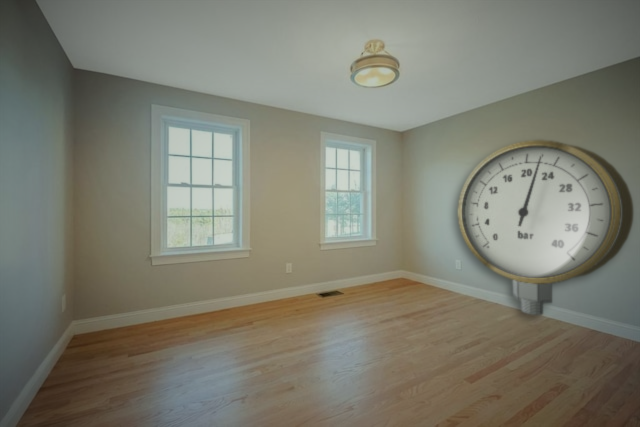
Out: 22 bar
